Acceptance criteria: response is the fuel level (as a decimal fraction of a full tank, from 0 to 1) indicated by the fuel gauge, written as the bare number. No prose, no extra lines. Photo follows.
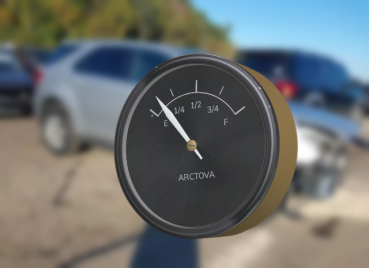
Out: 0.125
